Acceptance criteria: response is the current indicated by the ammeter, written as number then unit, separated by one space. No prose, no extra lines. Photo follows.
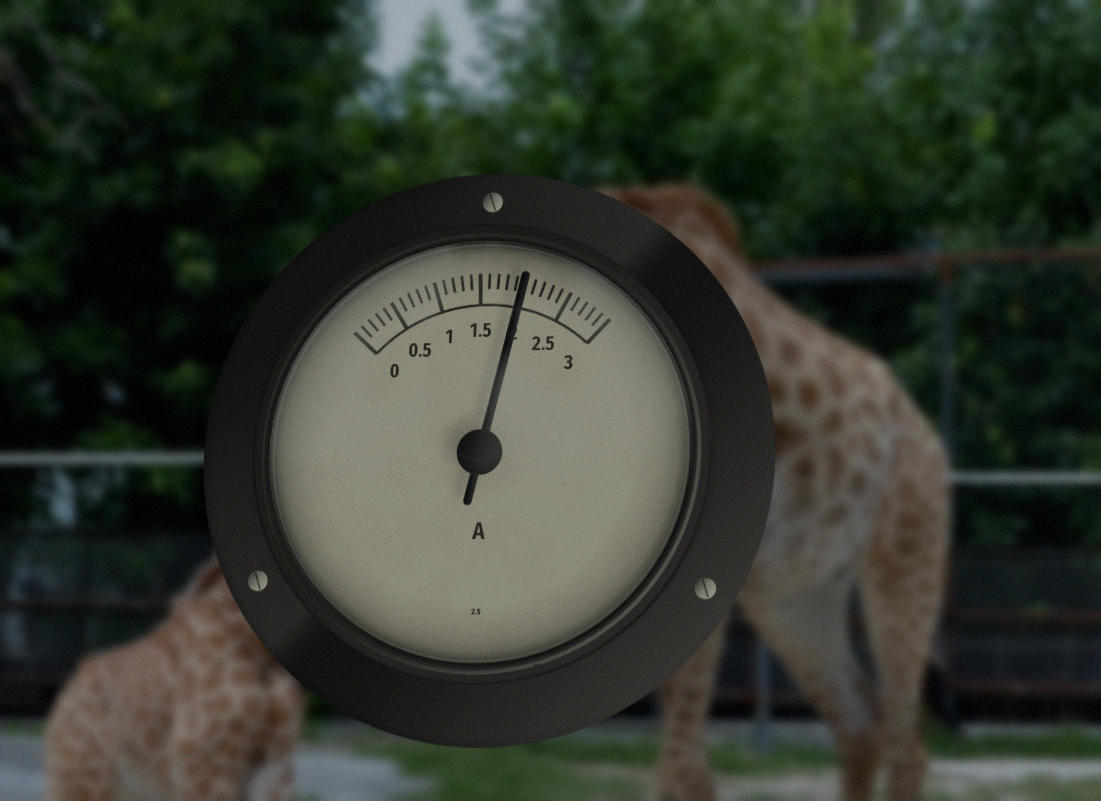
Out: 2 A
